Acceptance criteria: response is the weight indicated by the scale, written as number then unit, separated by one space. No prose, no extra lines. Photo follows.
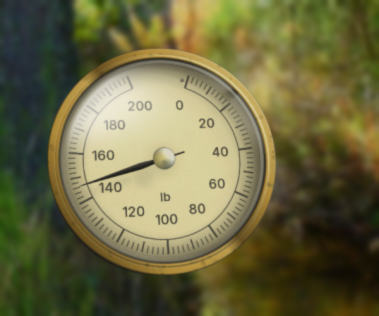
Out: 146 lb
